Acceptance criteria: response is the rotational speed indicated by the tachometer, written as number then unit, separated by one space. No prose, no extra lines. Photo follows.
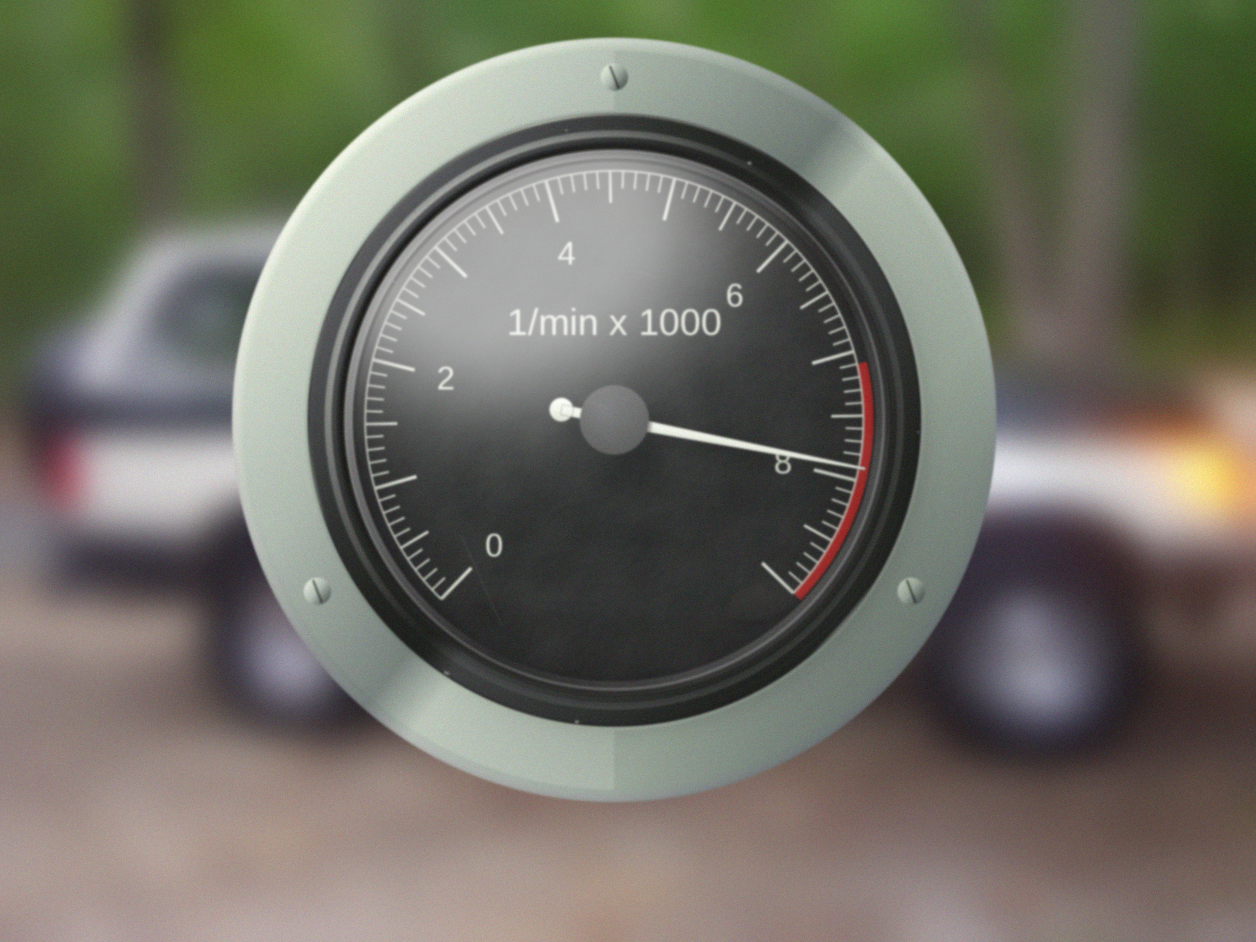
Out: 7900 rpm
